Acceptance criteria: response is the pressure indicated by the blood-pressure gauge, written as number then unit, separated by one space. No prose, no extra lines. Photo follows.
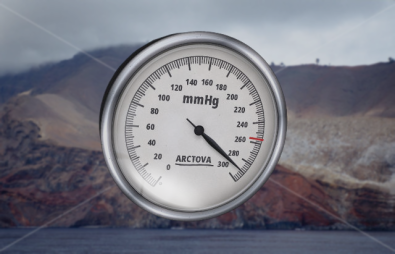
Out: 290 mmHg
